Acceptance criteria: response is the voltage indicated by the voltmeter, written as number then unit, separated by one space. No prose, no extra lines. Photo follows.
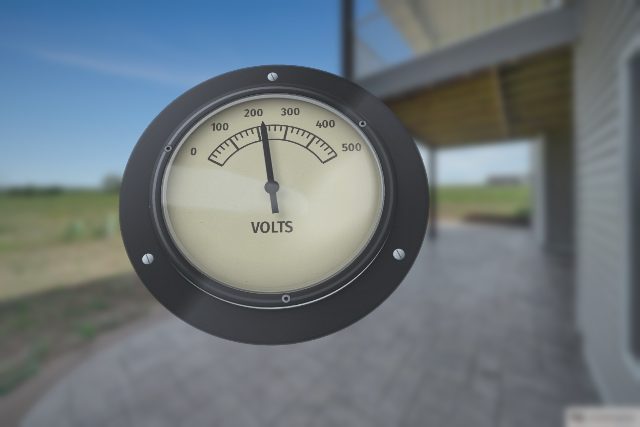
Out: 220 V
